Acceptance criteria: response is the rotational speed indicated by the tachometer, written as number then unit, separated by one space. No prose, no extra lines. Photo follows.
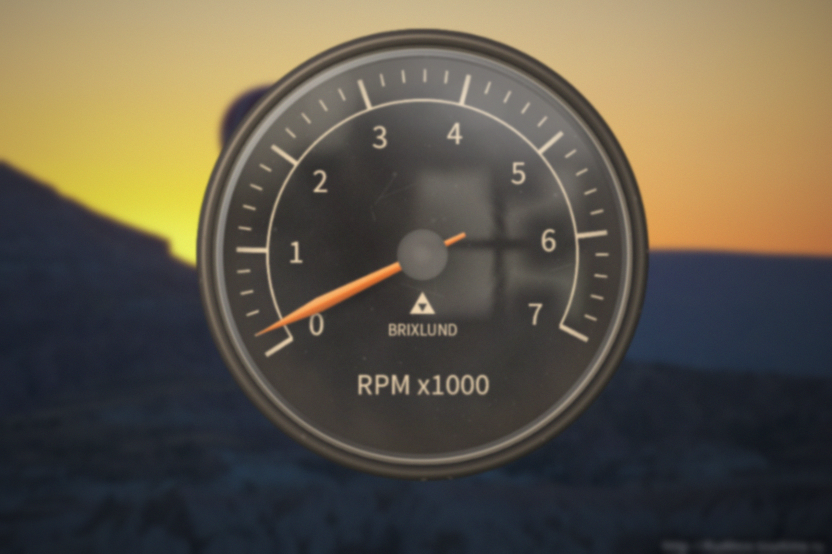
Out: 200 rpm
